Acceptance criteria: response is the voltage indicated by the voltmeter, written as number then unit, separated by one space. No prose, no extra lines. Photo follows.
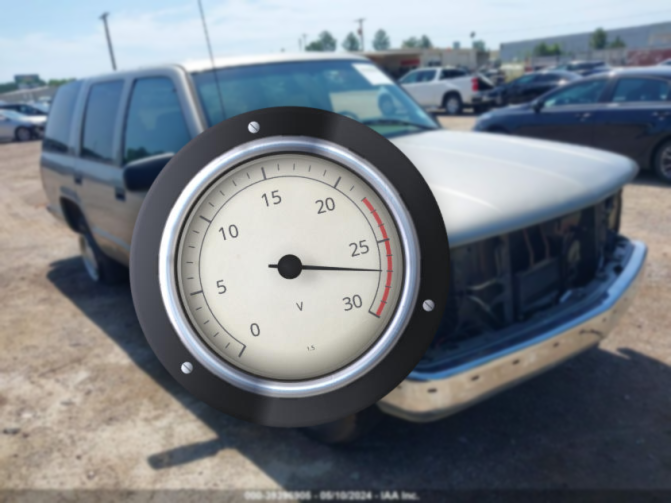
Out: 27 V
